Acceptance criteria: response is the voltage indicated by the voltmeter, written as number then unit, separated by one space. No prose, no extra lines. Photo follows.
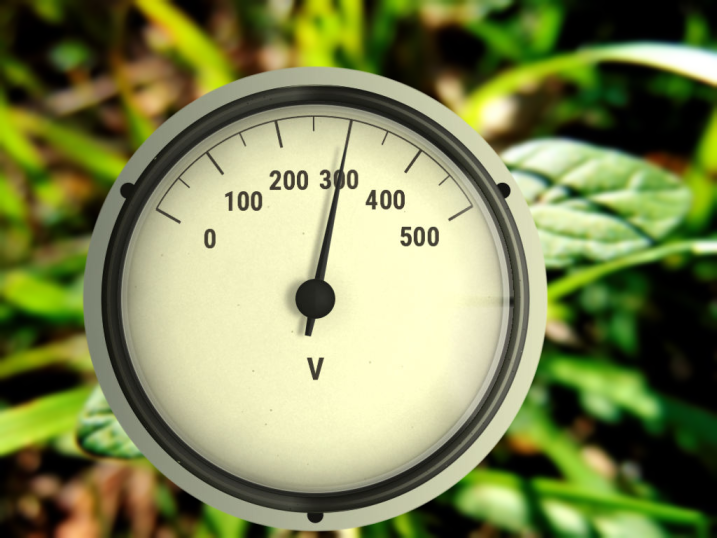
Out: 300 V
